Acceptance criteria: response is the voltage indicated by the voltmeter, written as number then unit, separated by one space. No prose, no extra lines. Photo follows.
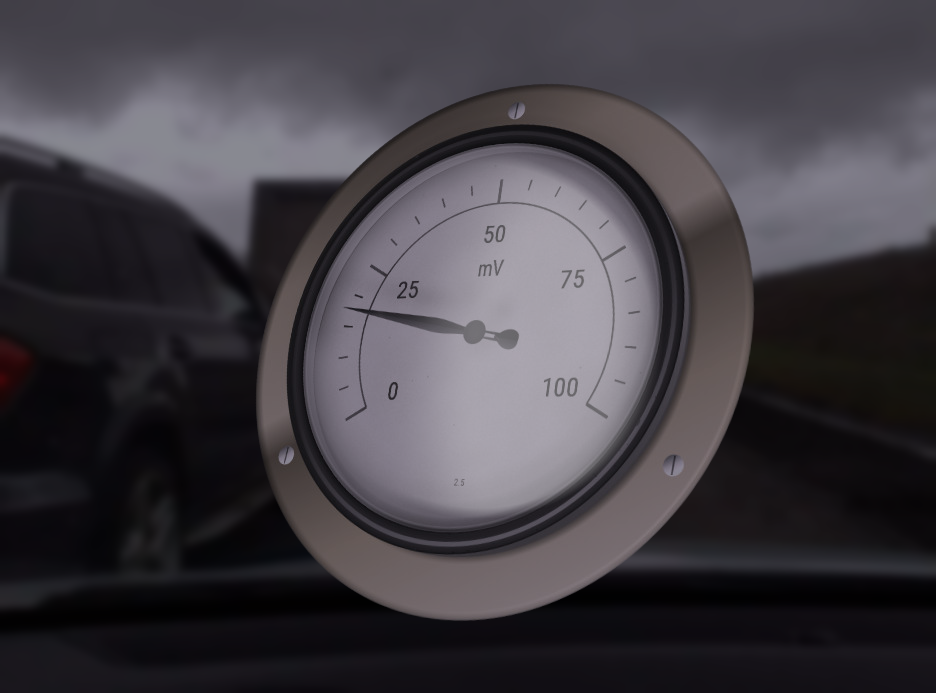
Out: 17.5 mV
